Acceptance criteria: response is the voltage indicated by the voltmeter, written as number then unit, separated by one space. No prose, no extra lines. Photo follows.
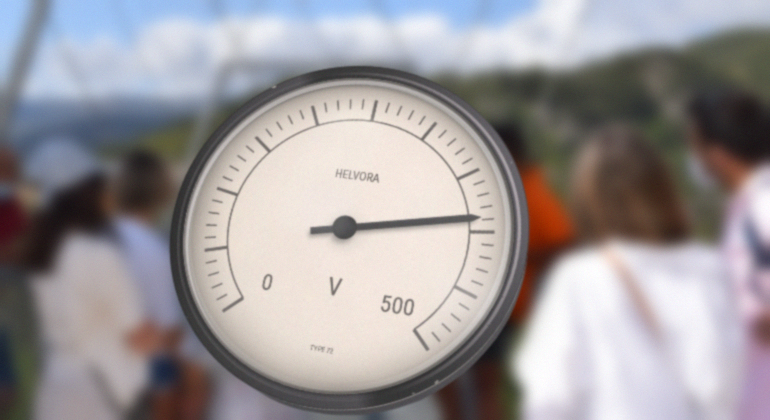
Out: 390 V
